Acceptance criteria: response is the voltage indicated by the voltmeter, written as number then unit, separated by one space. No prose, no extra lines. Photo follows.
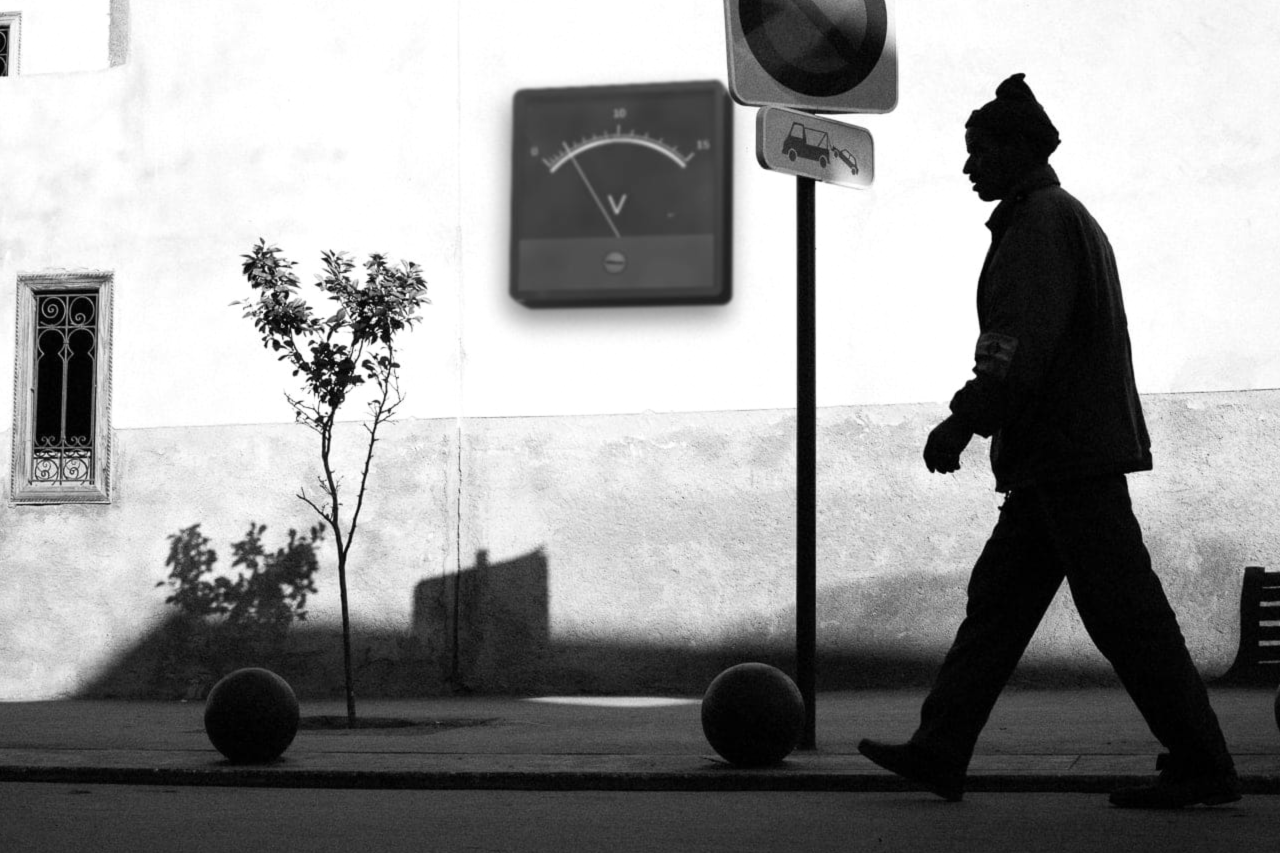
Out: 5 V
